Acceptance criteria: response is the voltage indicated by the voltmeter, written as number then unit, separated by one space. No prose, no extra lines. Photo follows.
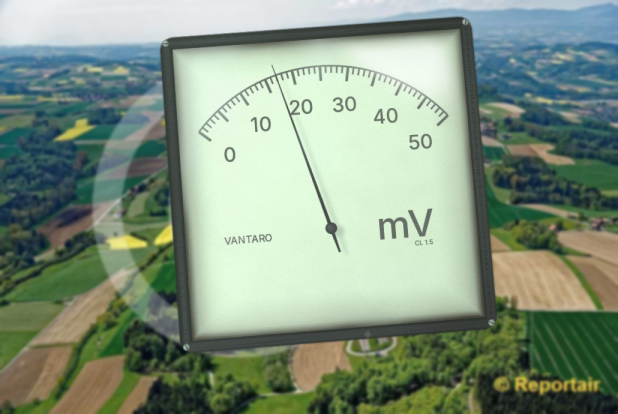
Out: 17 mV
